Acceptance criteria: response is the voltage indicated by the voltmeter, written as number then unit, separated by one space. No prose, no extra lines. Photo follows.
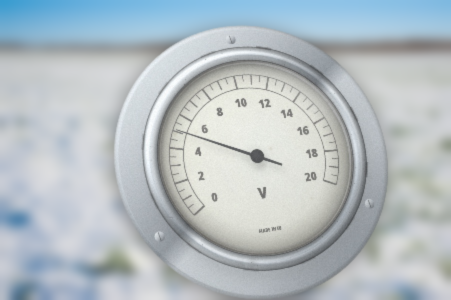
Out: 5 V
